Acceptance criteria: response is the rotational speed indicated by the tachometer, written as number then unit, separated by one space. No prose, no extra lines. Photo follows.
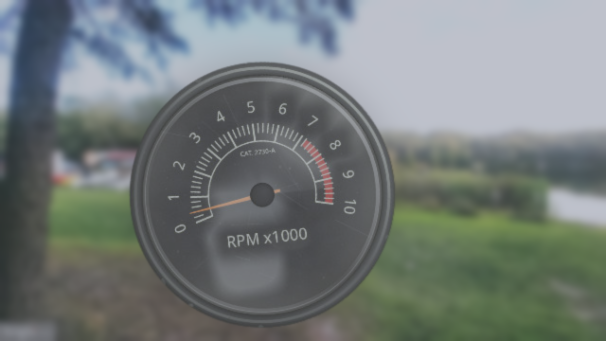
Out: 400 rpm
